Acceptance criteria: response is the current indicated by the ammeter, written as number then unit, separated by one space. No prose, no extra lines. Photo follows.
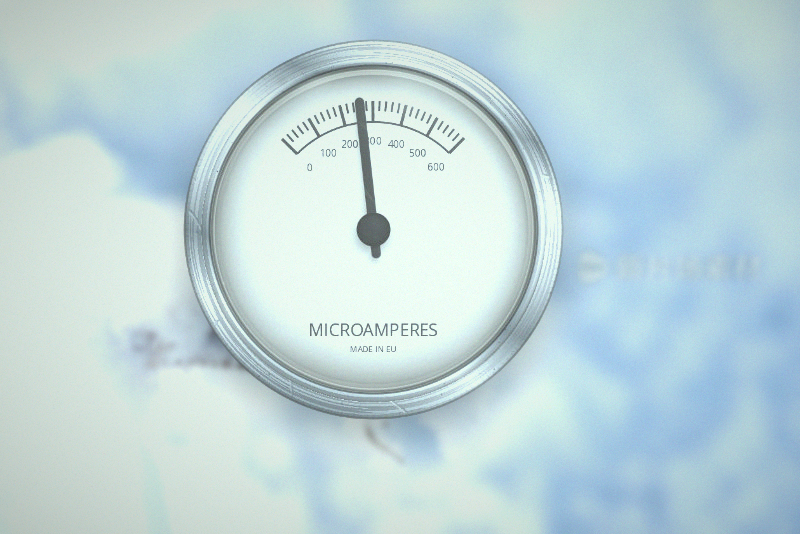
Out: 260 µA
